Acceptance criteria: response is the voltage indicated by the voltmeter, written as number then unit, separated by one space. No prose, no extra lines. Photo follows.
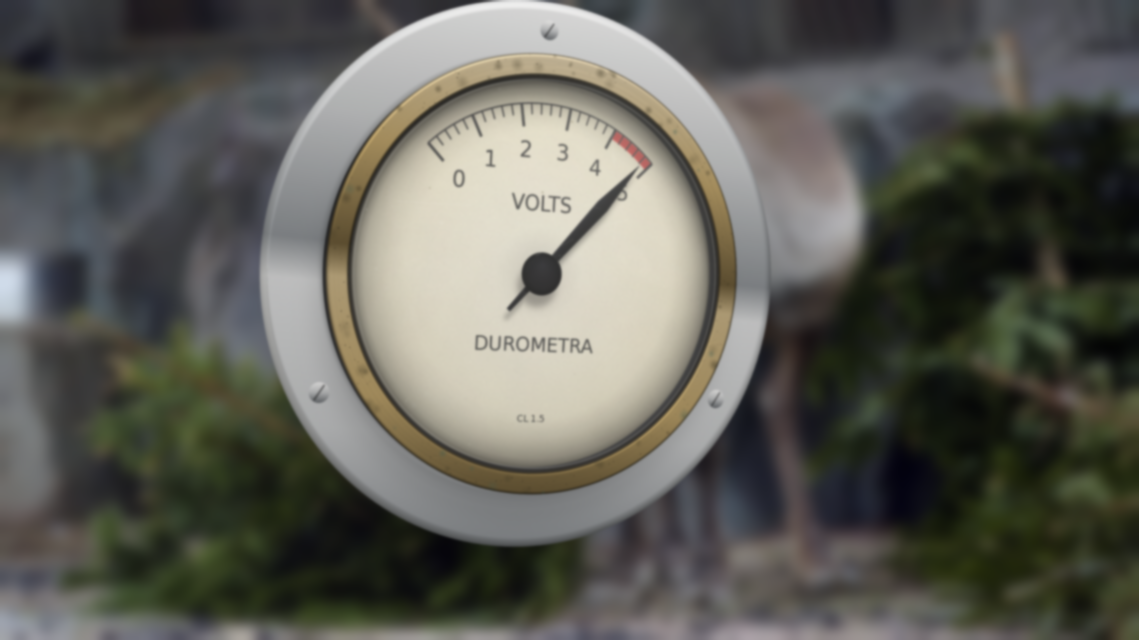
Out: 4.8 V
